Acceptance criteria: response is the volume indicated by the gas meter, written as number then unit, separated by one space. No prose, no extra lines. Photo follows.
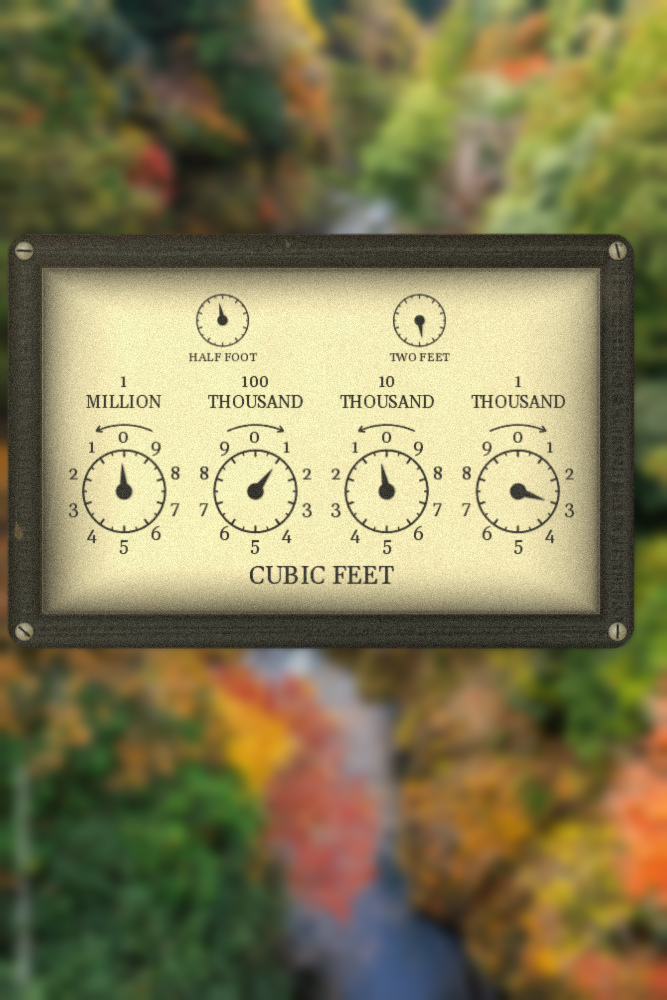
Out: 10300 ft³
